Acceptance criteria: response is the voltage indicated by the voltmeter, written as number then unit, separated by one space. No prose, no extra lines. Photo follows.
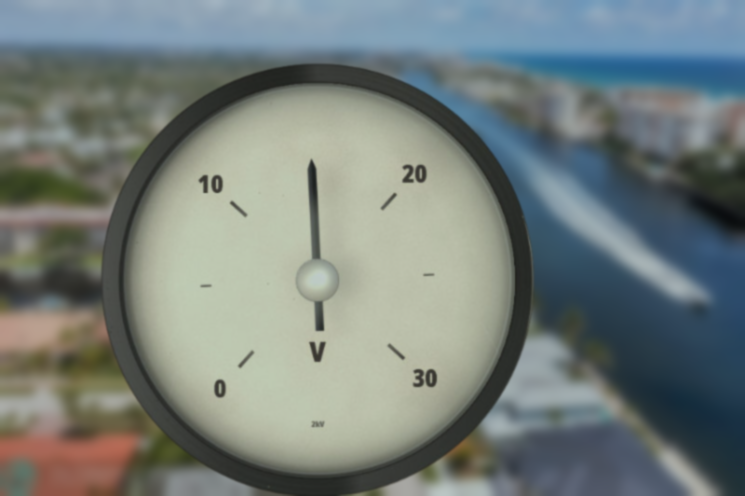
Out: 15 V
